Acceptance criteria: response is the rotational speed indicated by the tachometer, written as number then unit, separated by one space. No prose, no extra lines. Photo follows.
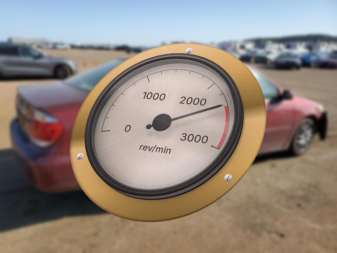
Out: 2400 rpm
